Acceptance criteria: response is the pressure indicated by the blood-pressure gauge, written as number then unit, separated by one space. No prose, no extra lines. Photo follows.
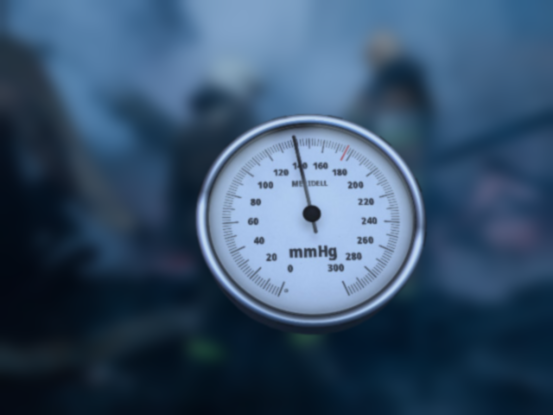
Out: 140 mmHg
